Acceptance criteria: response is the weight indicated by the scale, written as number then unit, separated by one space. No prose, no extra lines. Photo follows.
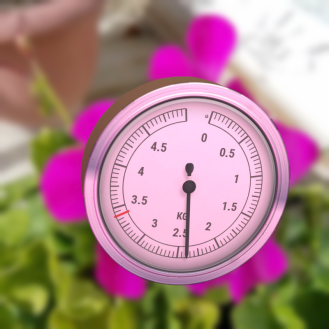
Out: 2.4 kg
